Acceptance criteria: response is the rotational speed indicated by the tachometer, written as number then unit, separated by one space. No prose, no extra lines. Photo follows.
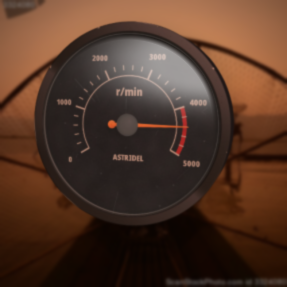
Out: 4400 rpm
